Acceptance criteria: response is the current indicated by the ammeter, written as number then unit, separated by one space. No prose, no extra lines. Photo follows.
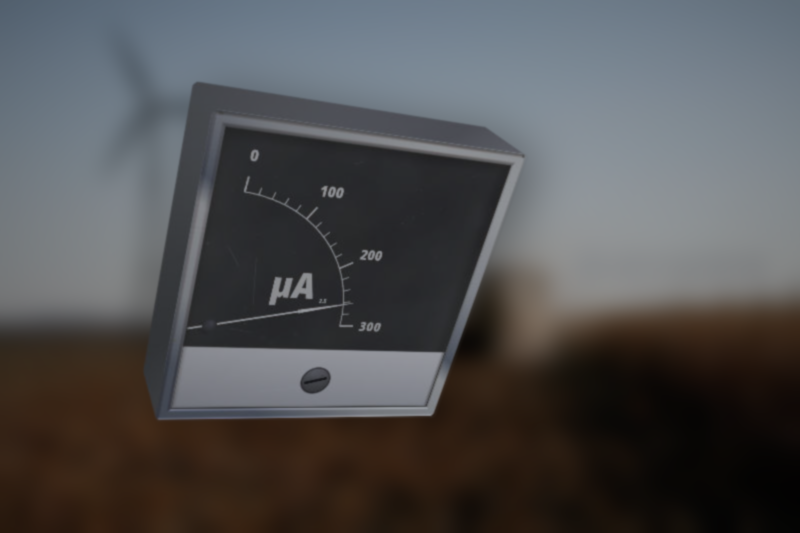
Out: 260 µA
